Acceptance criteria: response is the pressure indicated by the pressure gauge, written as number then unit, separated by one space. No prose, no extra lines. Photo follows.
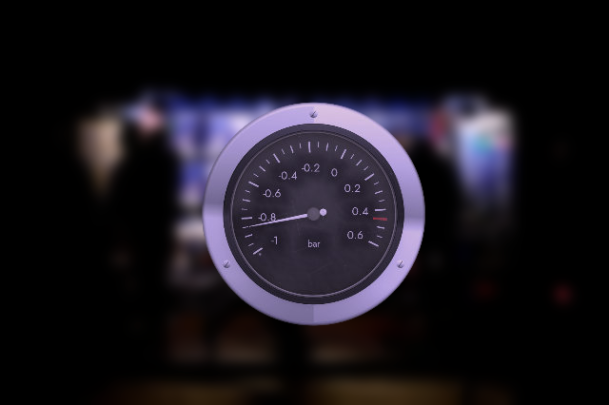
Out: -0.85 bar
